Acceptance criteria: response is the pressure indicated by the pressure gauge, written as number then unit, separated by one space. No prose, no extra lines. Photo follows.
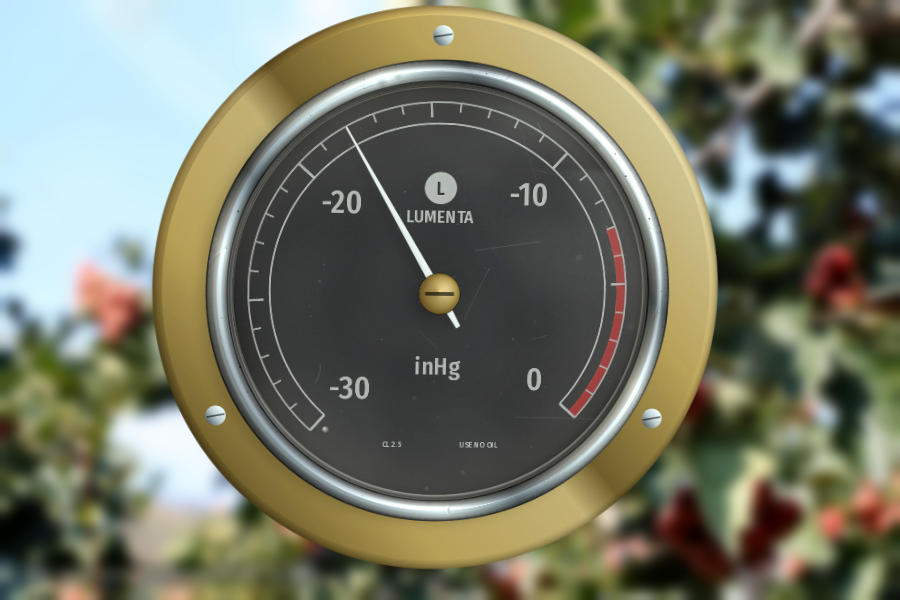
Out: -18 inHg
